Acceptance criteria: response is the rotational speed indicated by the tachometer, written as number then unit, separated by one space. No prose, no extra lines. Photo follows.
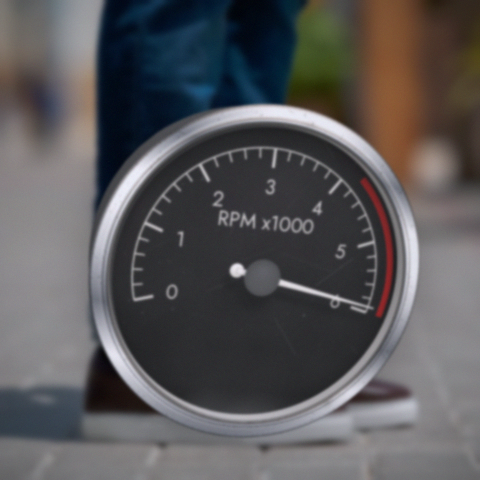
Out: 5900 rpm
